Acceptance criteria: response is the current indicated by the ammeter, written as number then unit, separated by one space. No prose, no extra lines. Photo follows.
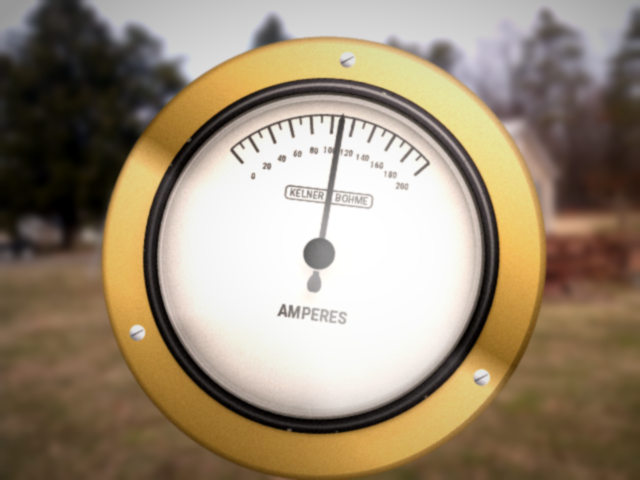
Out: 110 A
